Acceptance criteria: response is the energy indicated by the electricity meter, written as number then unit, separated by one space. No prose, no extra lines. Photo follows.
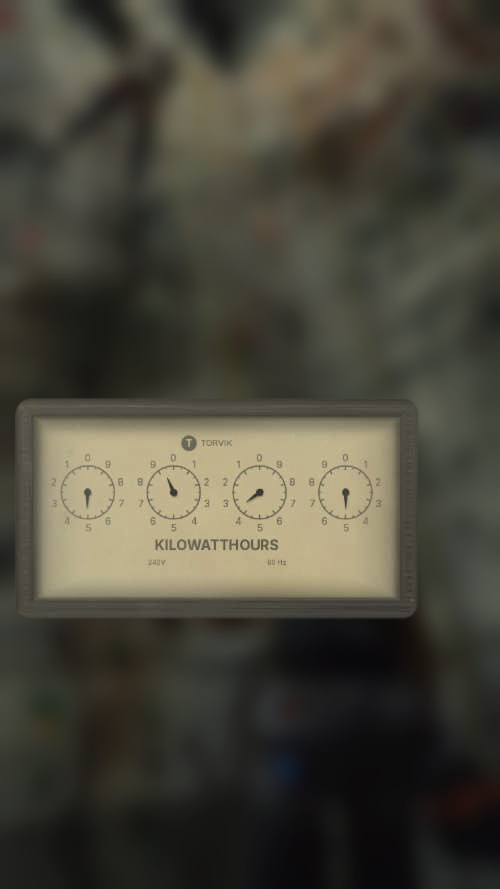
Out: 4935 kWh
